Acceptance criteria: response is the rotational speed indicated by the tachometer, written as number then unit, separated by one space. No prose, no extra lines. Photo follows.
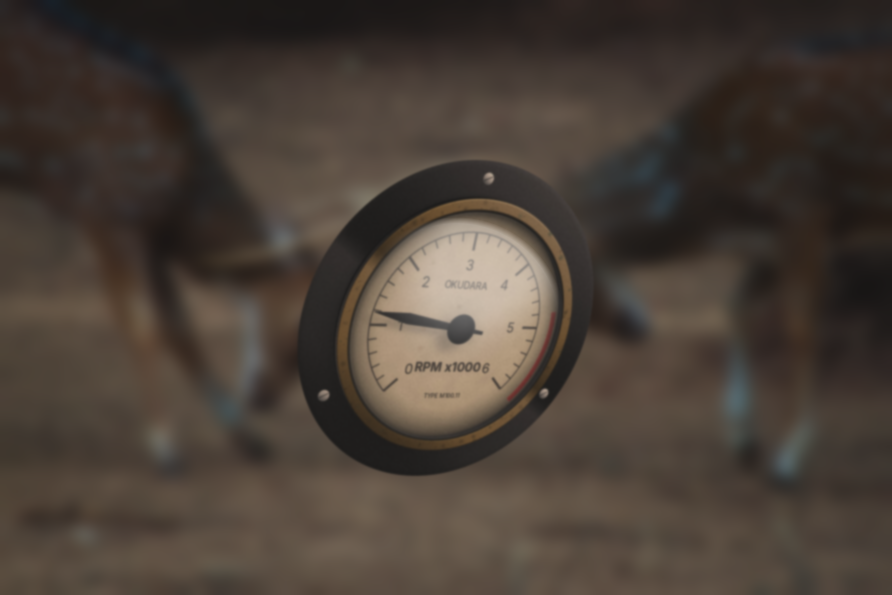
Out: 1200 rpm
